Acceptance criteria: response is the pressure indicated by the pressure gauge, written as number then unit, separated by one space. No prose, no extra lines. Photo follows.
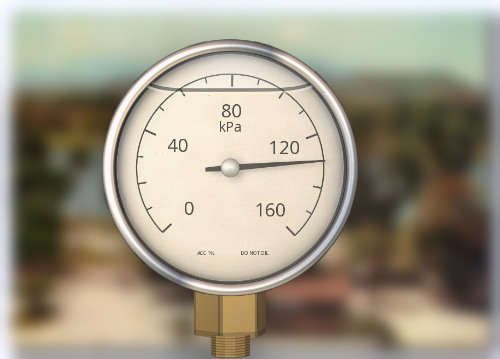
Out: 130 kPa
